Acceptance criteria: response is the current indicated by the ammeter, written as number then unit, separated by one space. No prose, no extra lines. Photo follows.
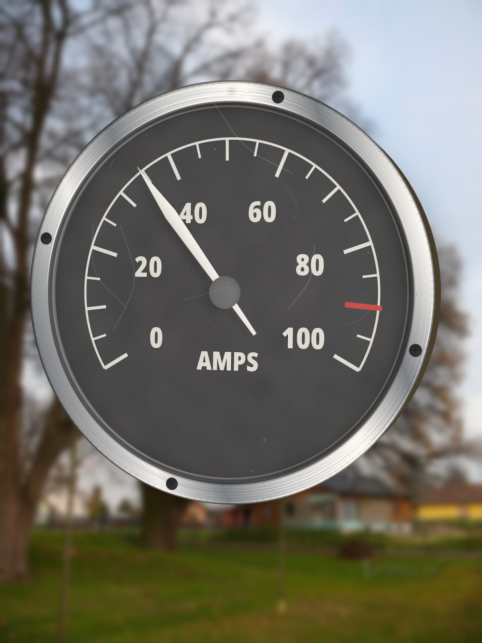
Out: 35 A
